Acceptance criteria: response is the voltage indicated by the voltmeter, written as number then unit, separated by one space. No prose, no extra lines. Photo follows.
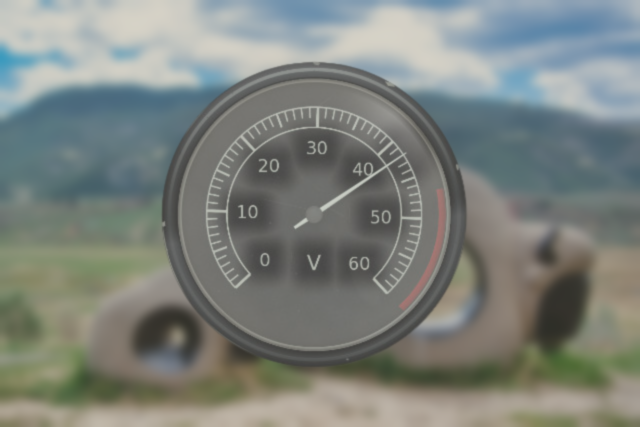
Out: 42 V
